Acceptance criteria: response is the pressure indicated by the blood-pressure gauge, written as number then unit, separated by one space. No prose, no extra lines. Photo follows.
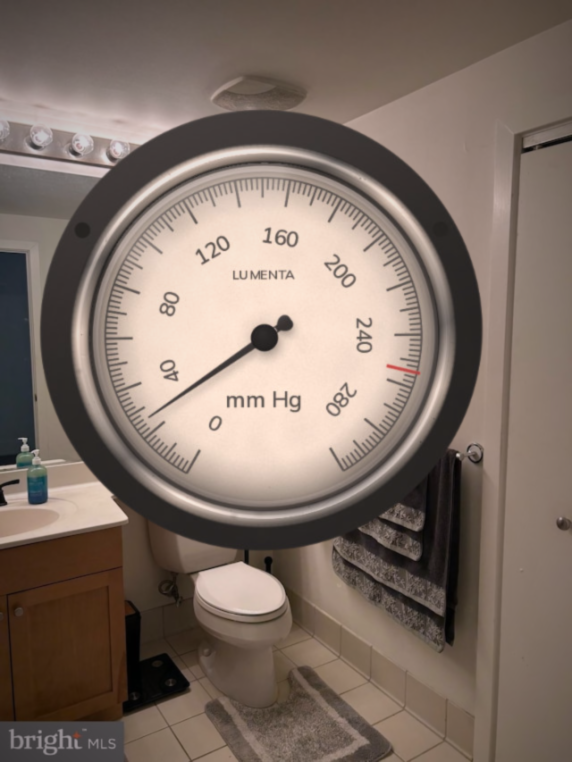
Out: 26 mmHg
